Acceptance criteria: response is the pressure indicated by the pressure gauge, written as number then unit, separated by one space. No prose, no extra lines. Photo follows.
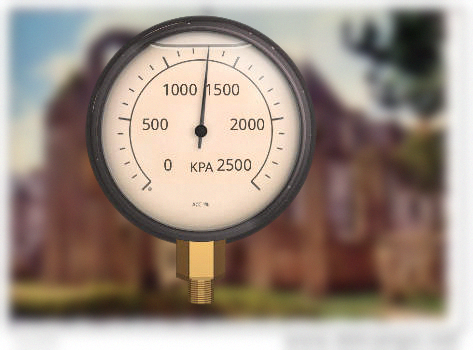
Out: 1300 kPa
